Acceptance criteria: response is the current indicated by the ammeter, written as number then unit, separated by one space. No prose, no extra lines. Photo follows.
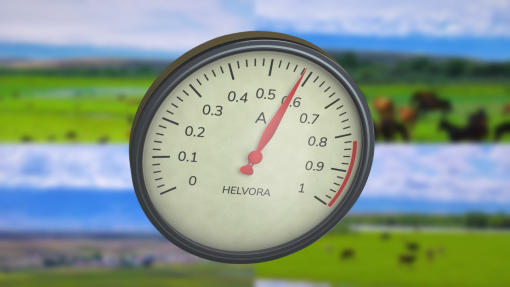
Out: 0.58 A
